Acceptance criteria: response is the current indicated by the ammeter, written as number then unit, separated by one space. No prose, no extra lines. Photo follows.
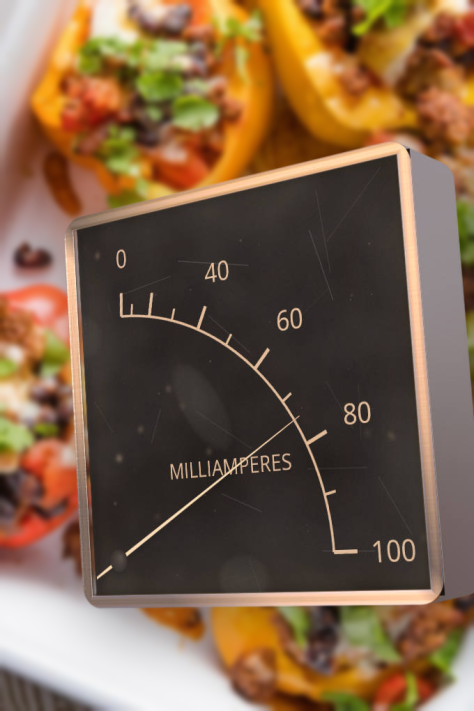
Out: 75 mA
